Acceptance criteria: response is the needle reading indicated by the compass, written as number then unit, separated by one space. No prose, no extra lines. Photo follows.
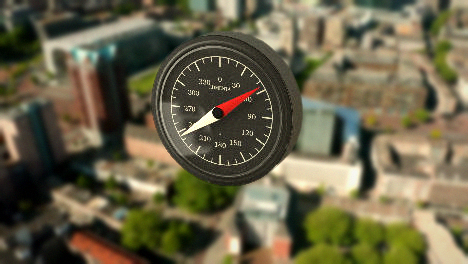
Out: 55 °
